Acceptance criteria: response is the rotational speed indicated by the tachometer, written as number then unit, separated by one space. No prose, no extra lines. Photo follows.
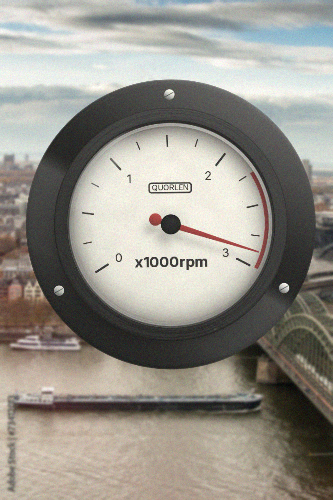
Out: 2875 rpm
